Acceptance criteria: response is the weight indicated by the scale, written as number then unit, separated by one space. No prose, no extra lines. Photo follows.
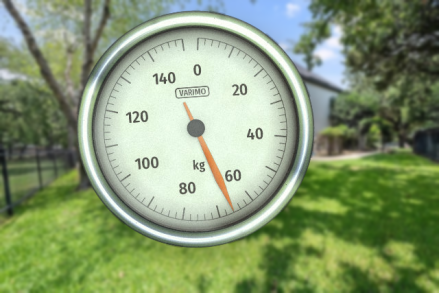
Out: 66 kg
